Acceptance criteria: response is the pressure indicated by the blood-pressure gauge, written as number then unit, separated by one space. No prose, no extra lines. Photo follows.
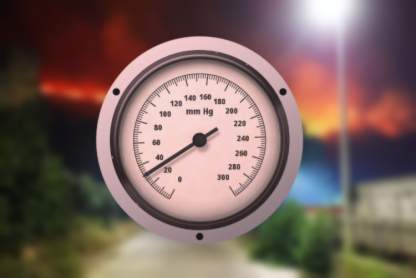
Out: 30 mmHg
